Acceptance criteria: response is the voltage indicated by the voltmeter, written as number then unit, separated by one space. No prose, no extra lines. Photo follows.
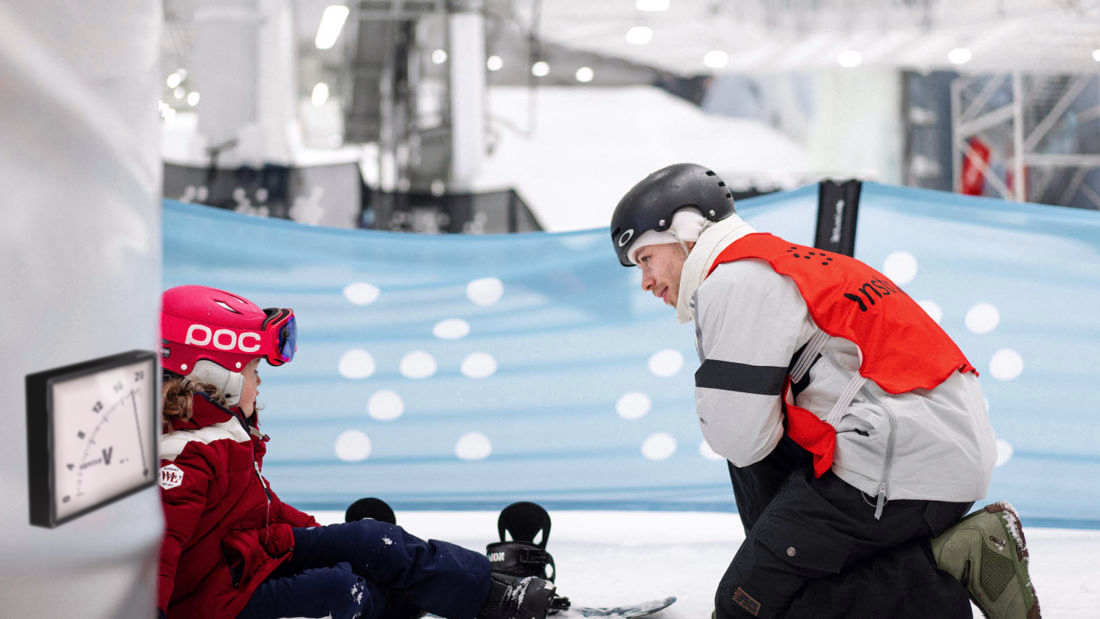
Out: 18 V
